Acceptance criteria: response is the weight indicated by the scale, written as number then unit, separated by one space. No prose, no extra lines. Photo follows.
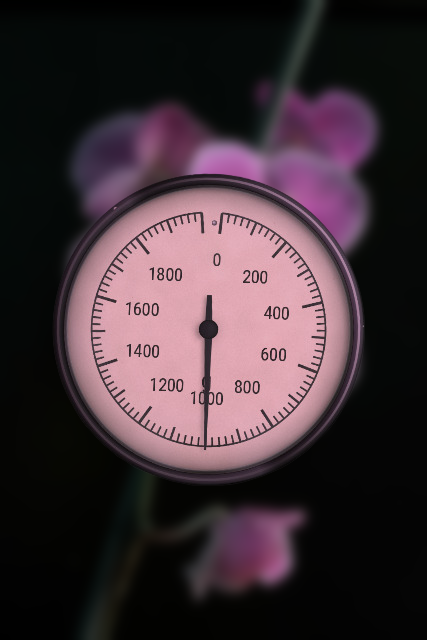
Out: 1000 g
